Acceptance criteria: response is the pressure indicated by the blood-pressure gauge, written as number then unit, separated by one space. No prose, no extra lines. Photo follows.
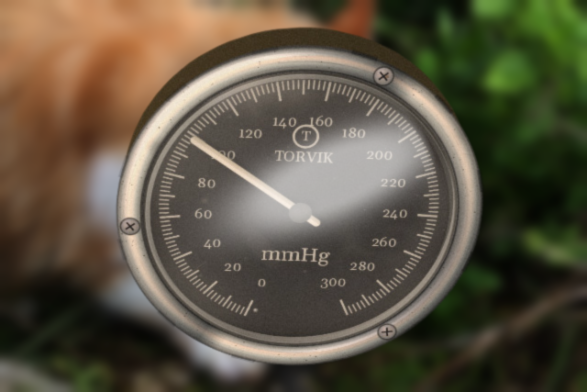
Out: 100 mmHg
